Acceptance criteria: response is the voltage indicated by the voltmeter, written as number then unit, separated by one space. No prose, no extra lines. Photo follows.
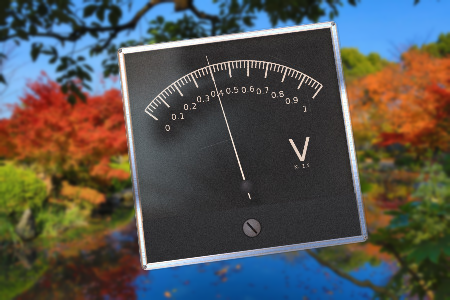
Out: 0.4 V
